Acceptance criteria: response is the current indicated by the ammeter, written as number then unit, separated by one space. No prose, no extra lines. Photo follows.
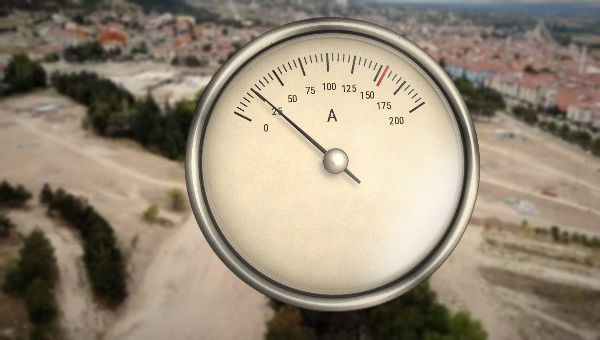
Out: 25 A
